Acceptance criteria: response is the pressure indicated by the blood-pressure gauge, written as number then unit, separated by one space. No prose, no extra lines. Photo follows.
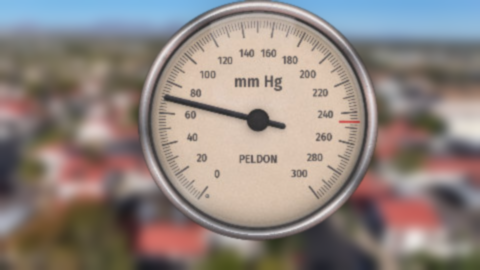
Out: 70 mmHg
